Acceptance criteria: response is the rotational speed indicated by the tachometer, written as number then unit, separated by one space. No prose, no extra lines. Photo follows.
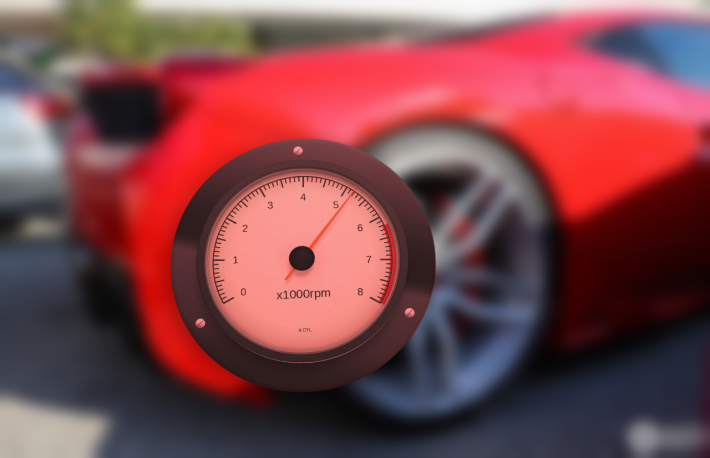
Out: 5200 rpm
